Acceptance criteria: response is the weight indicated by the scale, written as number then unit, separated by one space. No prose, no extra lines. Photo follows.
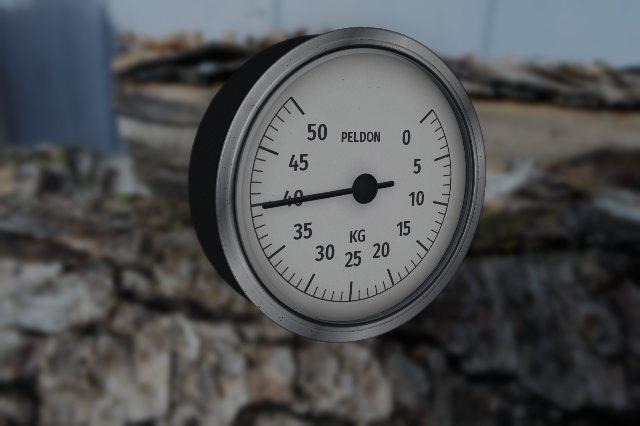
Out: 40 kg
